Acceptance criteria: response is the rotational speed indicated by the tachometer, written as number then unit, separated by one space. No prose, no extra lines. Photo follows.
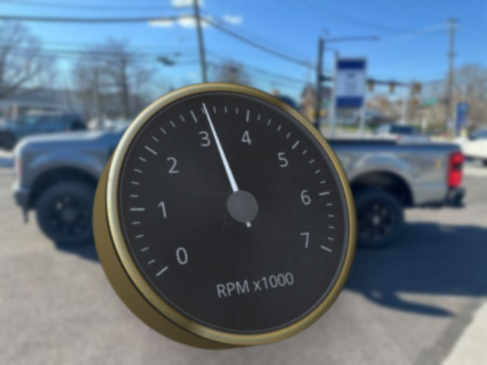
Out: 3200 rpm
